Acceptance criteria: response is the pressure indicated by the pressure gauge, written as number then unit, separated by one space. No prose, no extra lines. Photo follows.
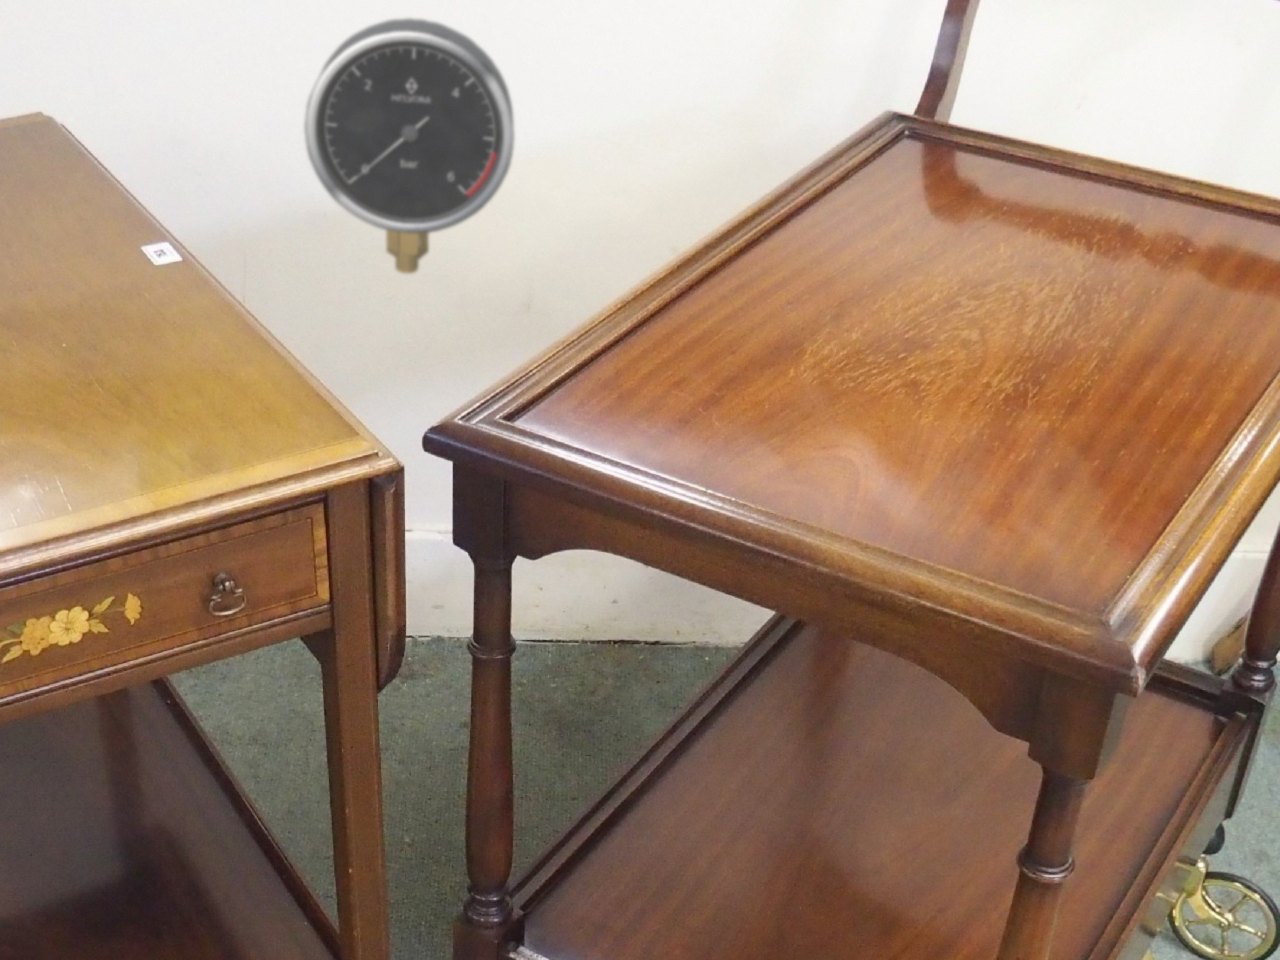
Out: 0 bar
